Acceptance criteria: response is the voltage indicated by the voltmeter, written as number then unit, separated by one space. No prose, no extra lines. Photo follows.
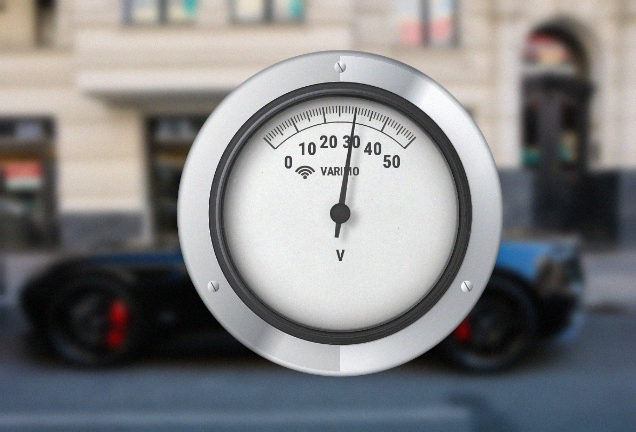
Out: 30 V
